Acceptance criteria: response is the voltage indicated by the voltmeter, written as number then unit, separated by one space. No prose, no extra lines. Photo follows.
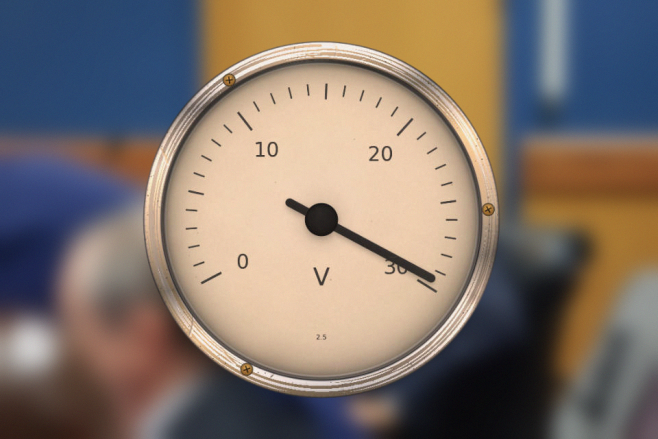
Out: 29.5 V
